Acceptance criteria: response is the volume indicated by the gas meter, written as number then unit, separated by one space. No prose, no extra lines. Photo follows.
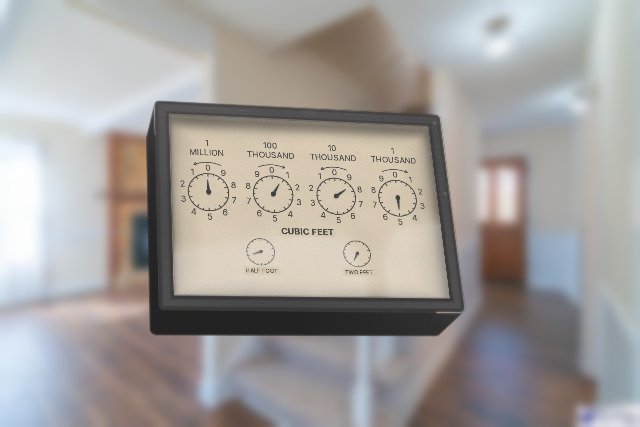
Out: 8500 ft³
